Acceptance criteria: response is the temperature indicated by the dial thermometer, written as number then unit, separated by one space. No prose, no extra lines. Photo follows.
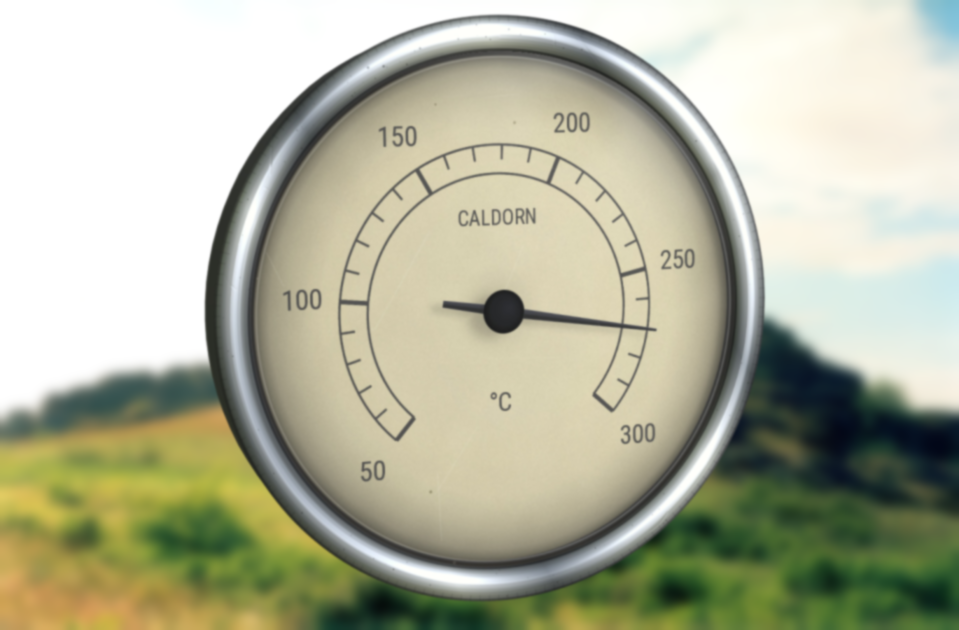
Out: 270 °C
